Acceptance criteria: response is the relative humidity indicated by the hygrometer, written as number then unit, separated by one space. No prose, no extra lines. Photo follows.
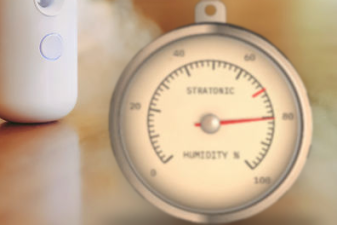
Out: 80 %
